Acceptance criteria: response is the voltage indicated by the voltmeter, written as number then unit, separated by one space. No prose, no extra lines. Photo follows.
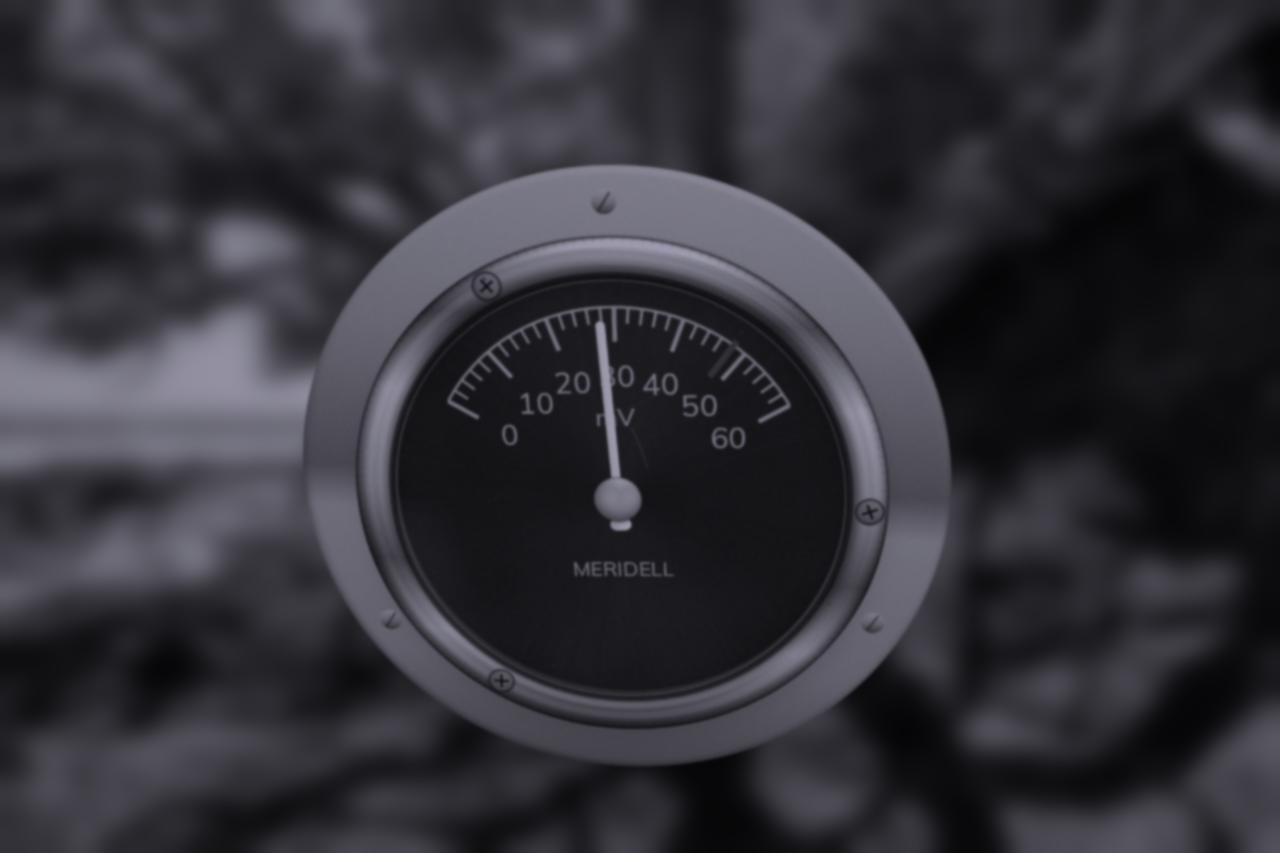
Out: 28 mV
